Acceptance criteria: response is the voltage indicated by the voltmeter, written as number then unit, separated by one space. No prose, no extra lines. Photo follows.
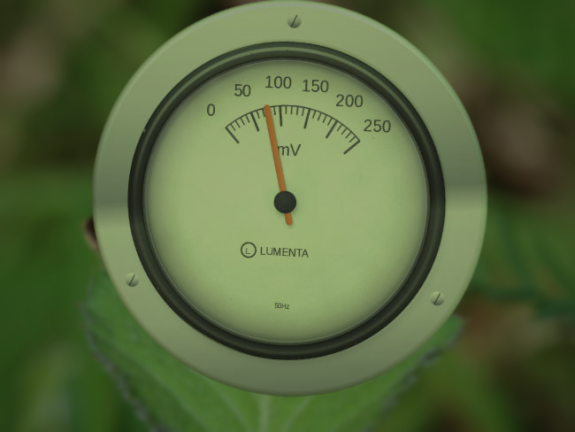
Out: 80 mV
